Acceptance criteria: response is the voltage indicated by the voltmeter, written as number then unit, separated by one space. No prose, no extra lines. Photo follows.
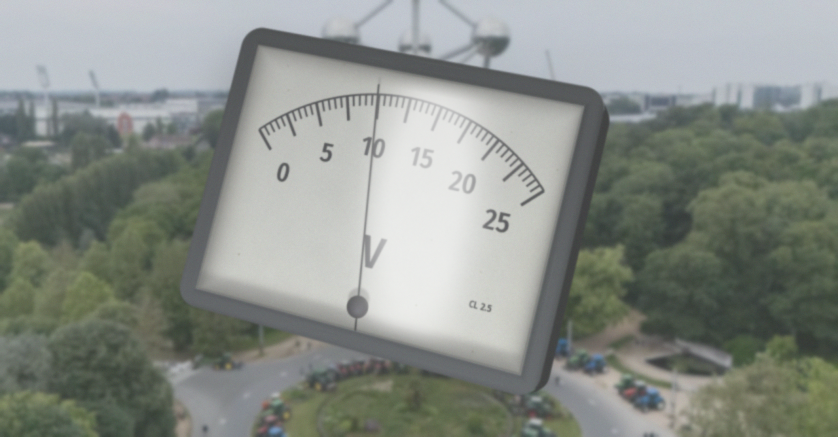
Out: 10 V
